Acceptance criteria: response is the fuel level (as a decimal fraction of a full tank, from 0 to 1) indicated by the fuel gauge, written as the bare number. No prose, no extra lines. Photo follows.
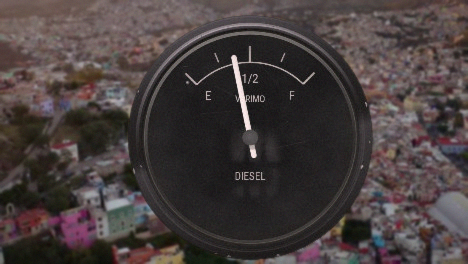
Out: 0.375
